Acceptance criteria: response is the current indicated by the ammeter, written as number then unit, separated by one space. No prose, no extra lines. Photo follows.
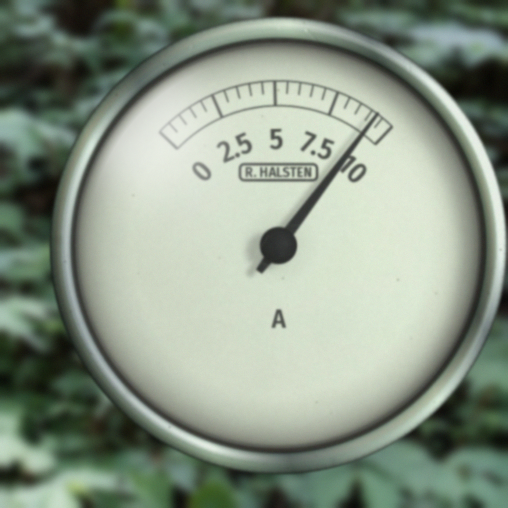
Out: 9.25 A
